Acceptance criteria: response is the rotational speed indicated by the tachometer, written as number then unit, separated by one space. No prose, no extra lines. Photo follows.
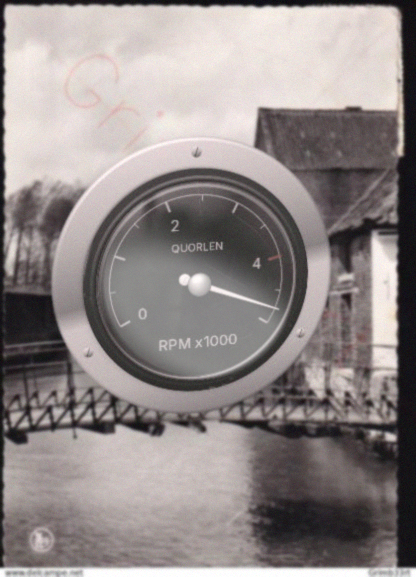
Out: 4750 rpm
